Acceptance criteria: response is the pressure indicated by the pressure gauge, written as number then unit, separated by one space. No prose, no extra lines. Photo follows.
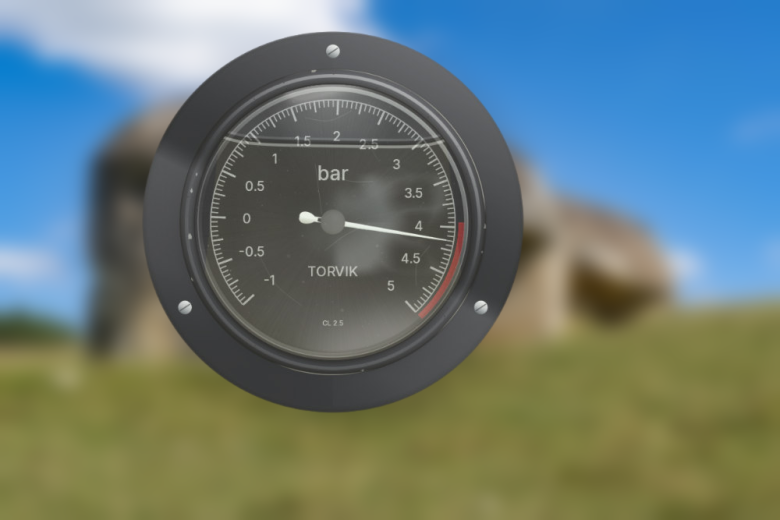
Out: 4.15 bar
